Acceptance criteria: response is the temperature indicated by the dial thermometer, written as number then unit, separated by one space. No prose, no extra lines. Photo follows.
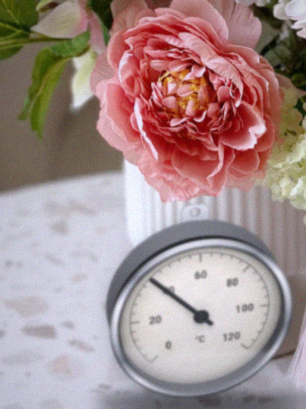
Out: 40 °C
